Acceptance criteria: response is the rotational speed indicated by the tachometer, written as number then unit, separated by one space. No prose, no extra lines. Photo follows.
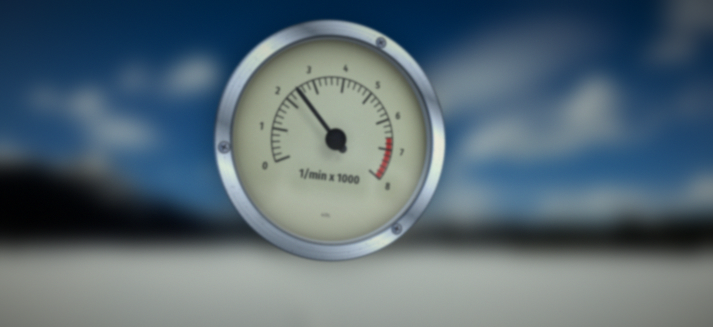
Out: 2400 rpm
